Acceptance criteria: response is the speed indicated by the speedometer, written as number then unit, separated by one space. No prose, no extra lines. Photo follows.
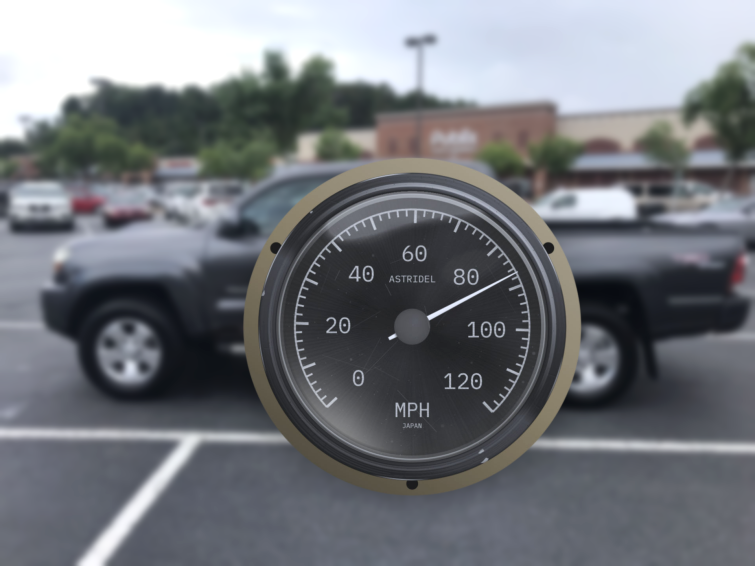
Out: 87 mph
